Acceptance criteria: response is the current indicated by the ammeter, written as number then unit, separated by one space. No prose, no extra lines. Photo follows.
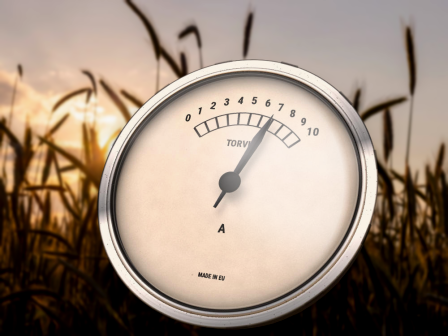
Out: 7 A
